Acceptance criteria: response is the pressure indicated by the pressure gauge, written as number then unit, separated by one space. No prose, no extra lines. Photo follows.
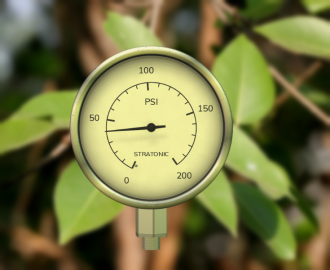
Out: 40 psi
